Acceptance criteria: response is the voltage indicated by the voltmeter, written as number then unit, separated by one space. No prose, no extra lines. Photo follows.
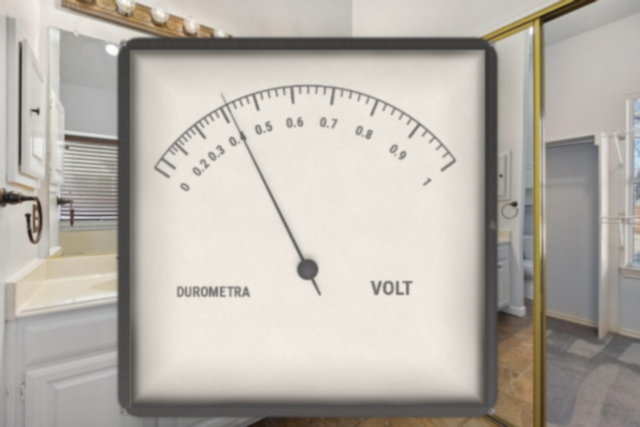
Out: 0.42 V
